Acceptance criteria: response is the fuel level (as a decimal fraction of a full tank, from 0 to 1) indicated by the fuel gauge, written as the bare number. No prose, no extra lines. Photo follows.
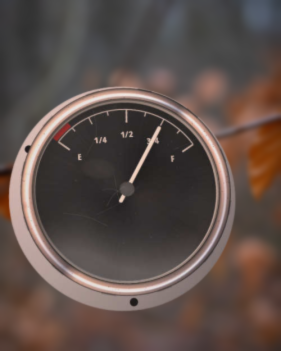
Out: 0.75
